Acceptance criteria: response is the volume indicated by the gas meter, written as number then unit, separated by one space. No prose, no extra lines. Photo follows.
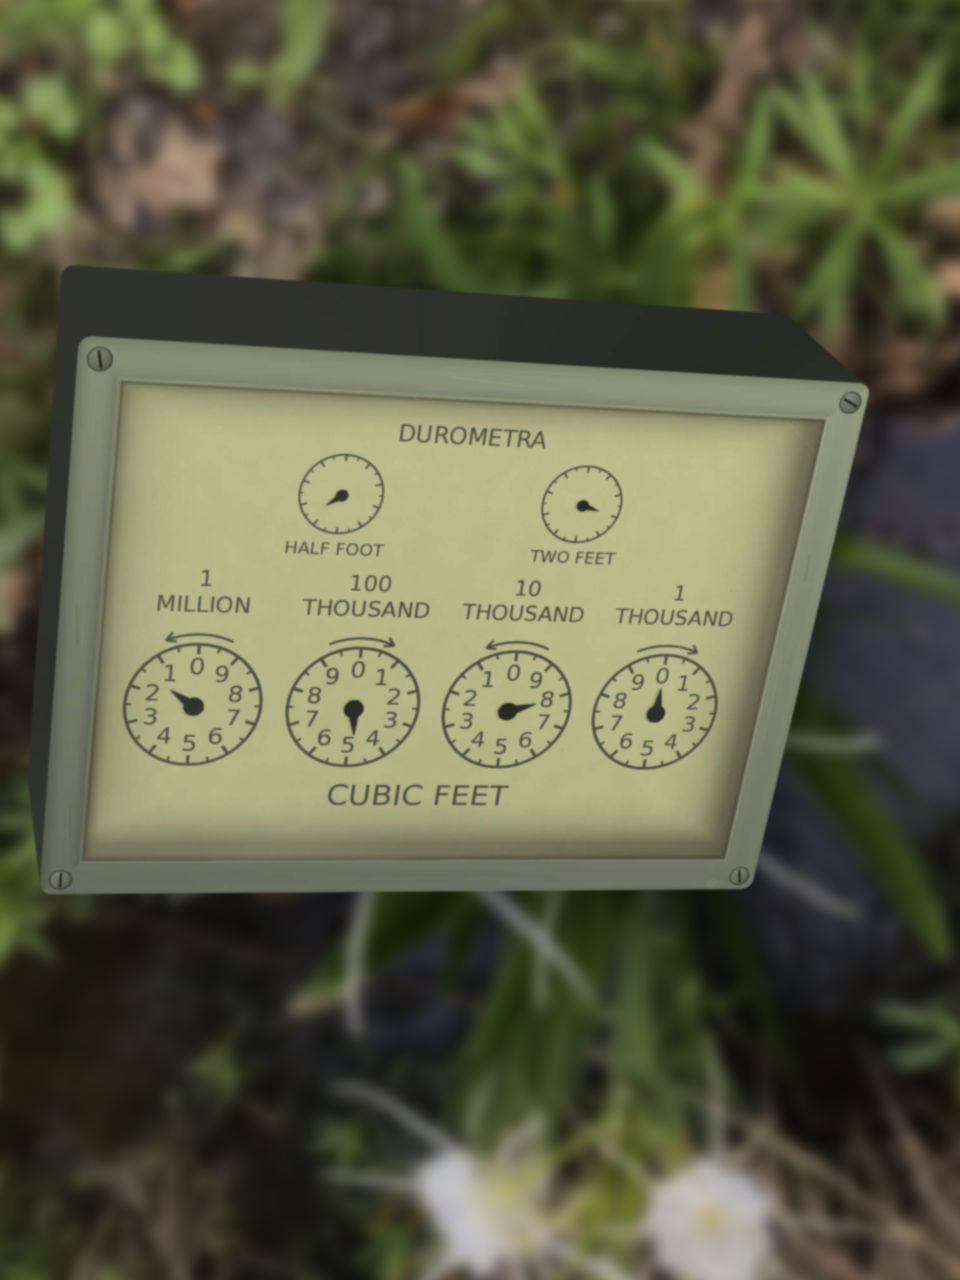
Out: 148000 ft³
